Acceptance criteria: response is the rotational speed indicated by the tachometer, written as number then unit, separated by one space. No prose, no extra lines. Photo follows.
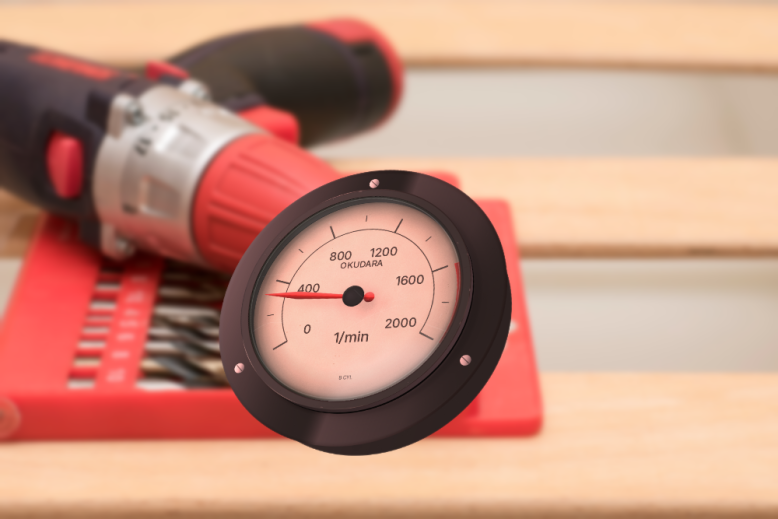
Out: 300 rpm
